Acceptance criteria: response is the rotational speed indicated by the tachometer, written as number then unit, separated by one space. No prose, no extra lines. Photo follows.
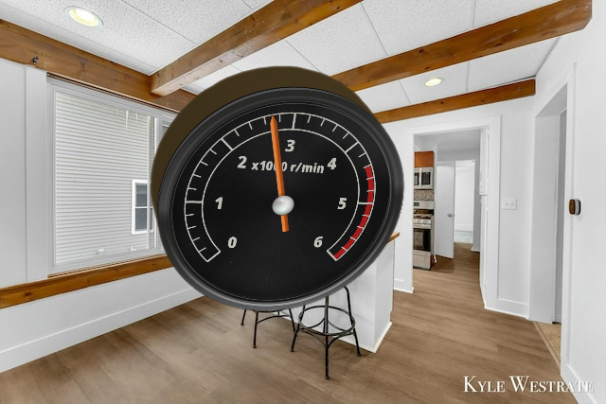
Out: 2700 rpm
